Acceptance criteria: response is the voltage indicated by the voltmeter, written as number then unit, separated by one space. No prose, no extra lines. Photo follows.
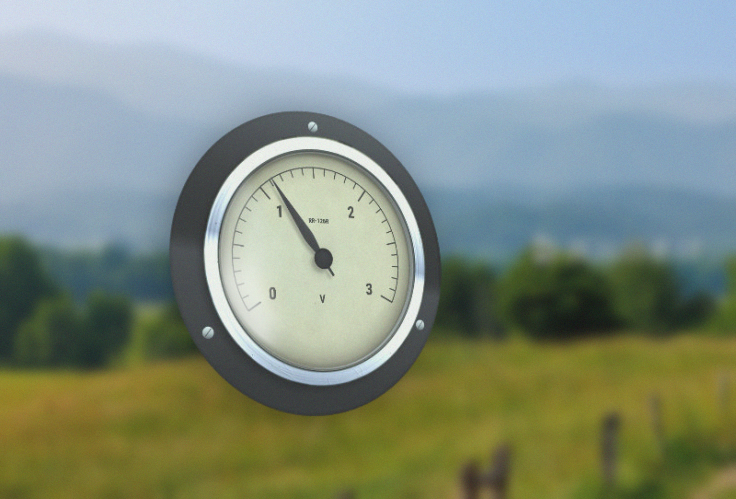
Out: 1.1 V
